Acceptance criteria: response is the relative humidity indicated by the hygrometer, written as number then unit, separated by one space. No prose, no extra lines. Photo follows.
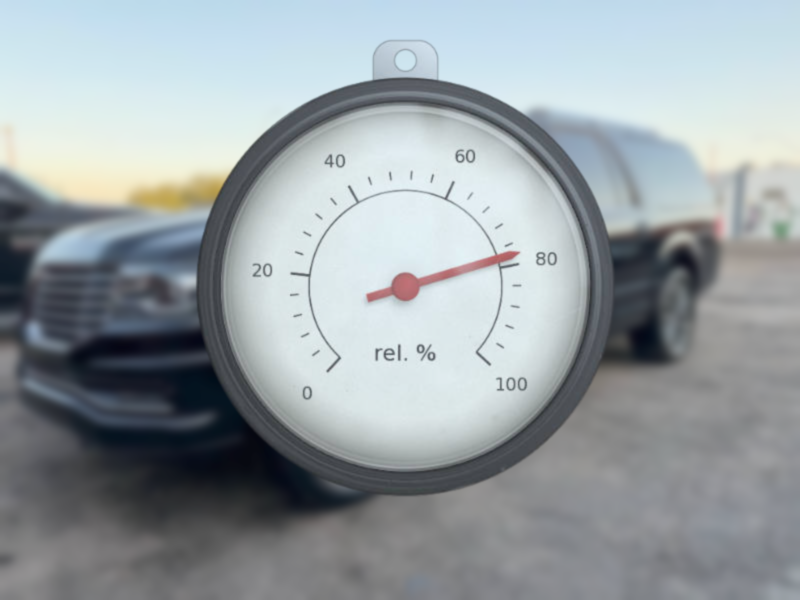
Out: 78 %
